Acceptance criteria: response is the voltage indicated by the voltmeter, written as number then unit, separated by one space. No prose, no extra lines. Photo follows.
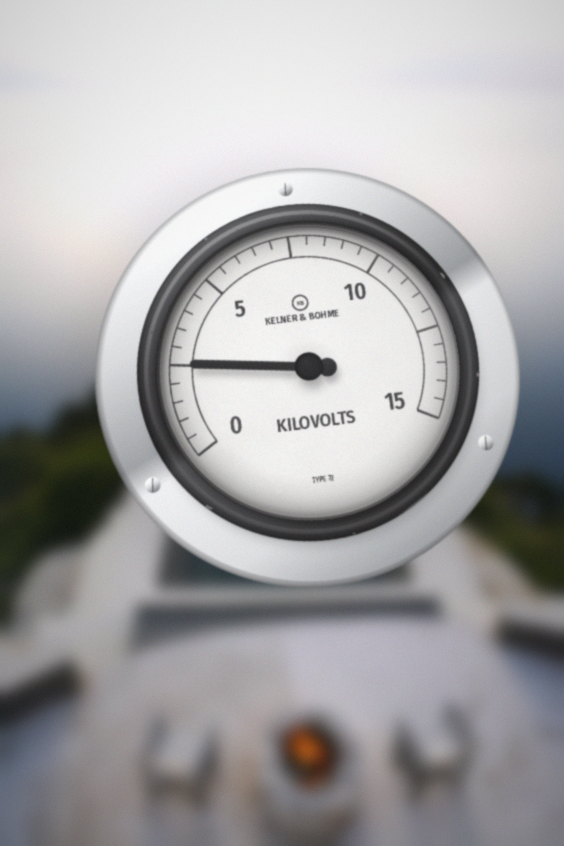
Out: 2.5 kV
